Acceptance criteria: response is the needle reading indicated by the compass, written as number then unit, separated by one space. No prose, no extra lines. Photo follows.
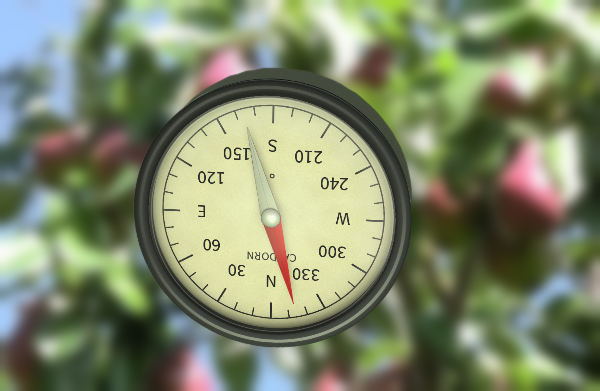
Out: 345 °
